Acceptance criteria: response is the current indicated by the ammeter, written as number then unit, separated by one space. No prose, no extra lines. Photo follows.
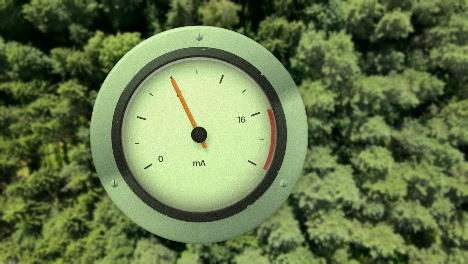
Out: 8 mA
